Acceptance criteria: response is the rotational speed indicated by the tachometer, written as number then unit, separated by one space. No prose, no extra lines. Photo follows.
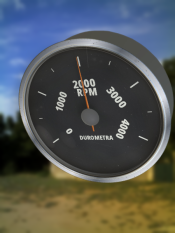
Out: 2000 rpm
